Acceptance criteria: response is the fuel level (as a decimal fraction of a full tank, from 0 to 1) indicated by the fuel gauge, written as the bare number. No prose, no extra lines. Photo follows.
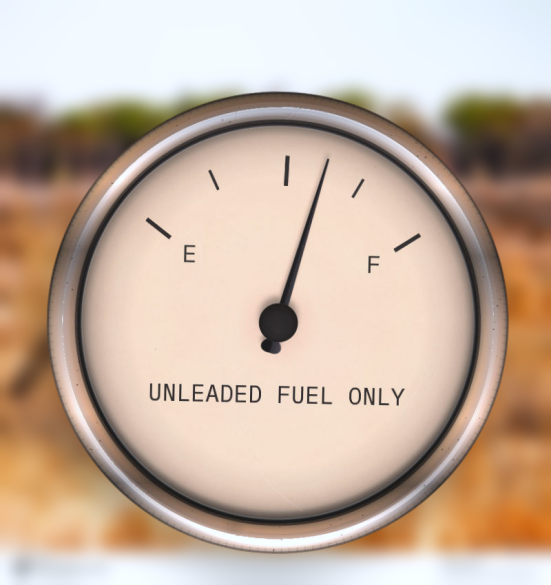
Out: 0.625
